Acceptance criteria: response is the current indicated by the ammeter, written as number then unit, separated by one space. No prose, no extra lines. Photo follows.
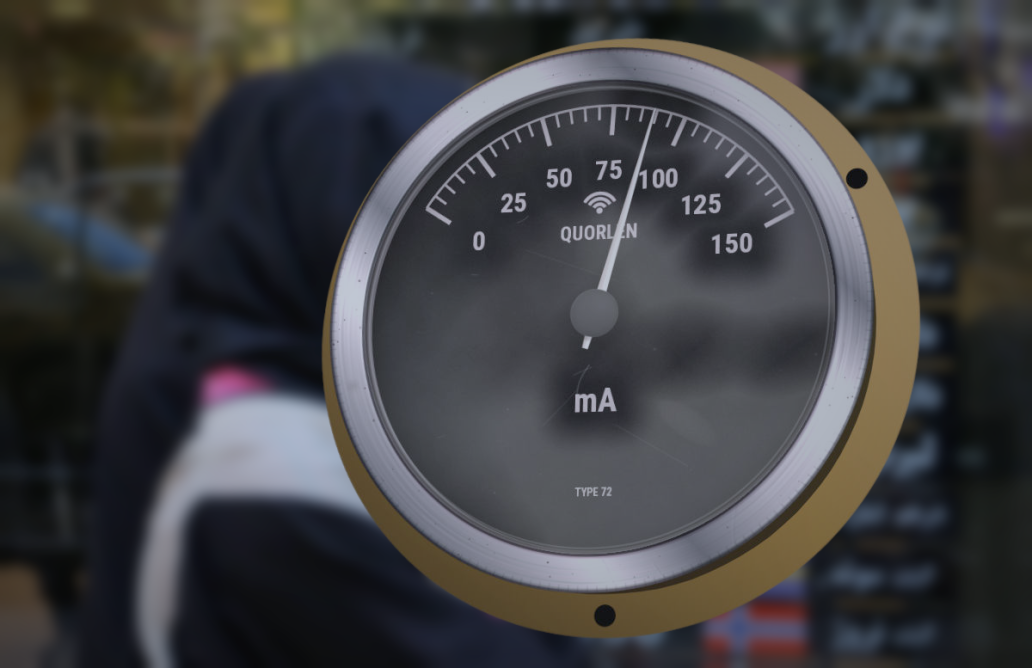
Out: 90 mA
